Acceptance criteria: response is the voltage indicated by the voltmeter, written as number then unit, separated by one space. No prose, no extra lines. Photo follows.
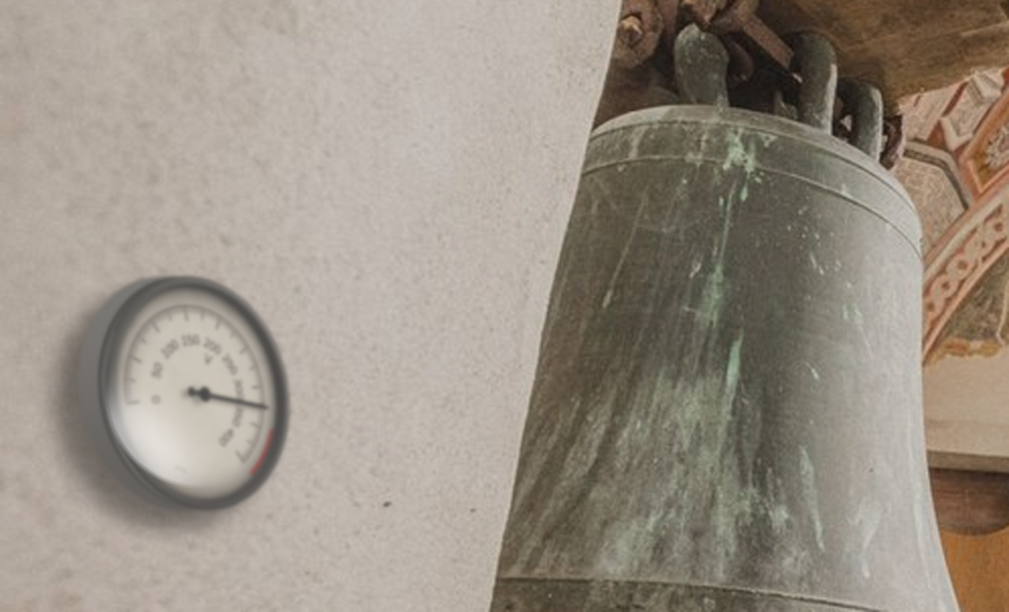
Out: 325 V
